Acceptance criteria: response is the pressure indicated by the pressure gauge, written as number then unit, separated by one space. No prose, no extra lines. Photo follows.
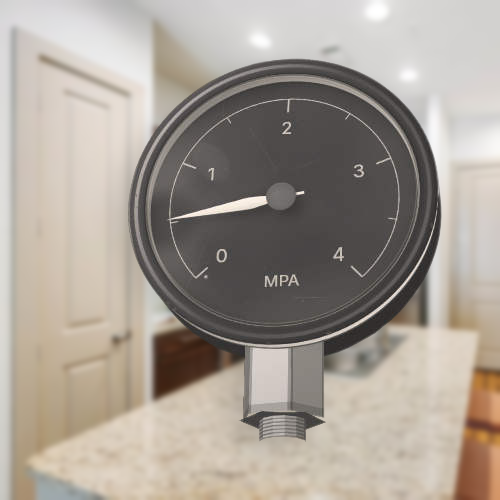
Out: 0.5 MPa
